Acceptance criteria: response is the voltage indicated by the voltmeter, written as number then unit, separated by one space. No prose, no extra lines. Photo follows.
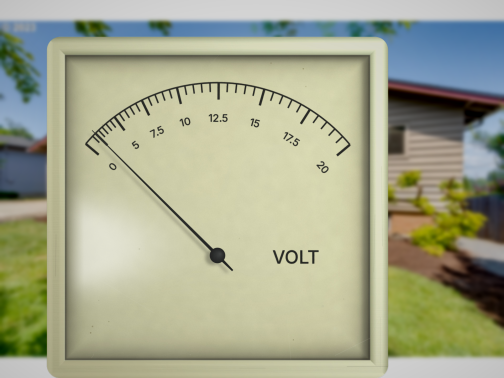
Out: 2.5 V
